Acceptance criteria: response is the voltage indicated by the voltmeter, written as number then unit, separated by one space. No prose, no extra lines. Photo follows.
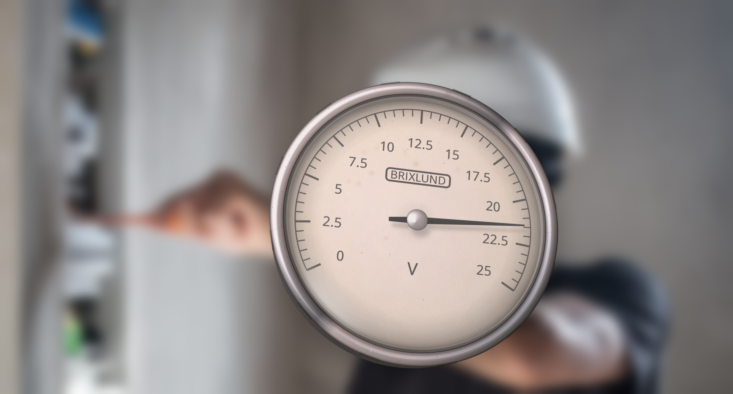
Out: 21.5 V
